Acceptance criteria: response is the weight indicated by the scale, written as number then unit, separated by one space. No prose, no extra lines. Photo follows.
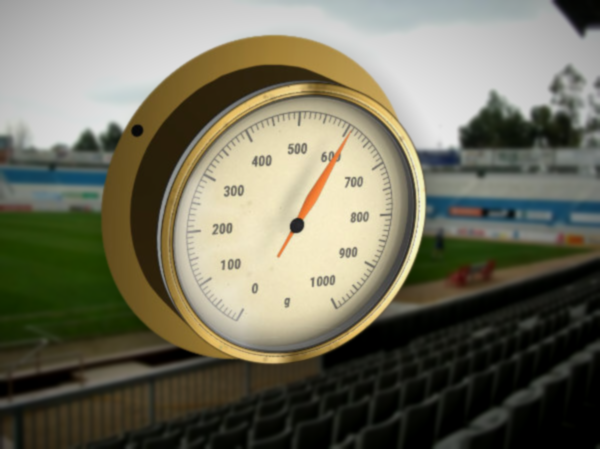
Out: 600 g
